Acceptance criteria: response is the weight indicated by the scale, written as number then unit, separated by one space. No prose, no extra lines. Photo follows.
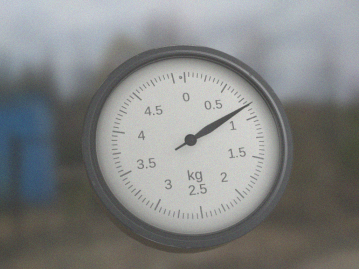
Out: 0.85 kg
